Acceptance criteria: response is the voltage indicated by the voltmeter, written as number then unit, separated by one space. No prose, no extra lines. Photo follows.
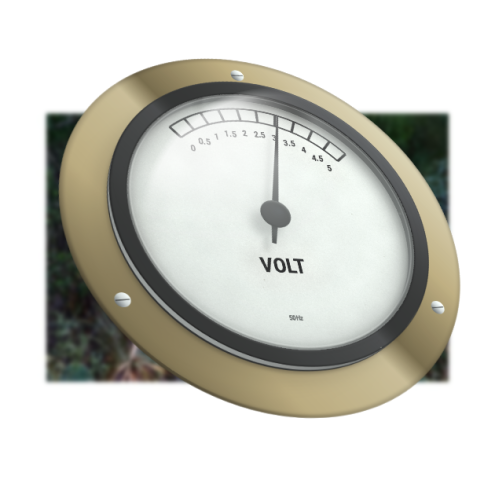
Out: 3 V
